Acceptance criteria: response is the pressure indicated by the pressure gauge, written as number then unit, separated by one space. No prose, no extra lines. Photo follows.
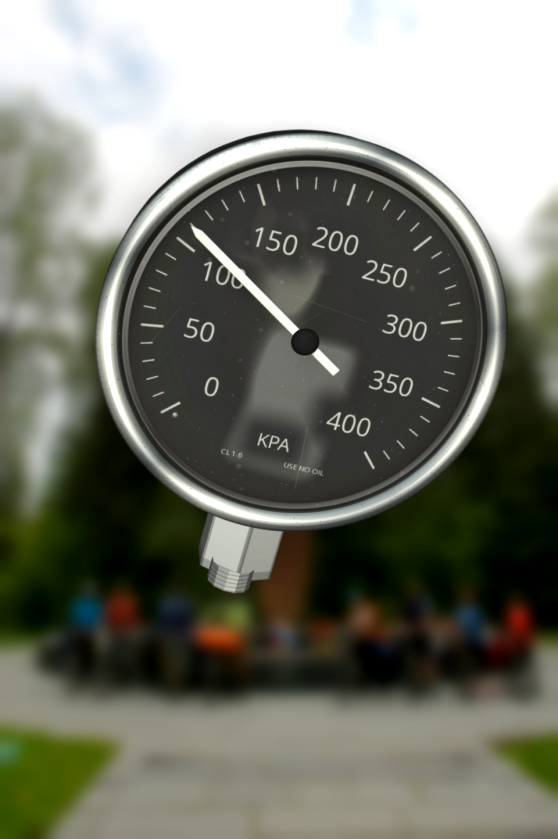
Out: 110 kPa
